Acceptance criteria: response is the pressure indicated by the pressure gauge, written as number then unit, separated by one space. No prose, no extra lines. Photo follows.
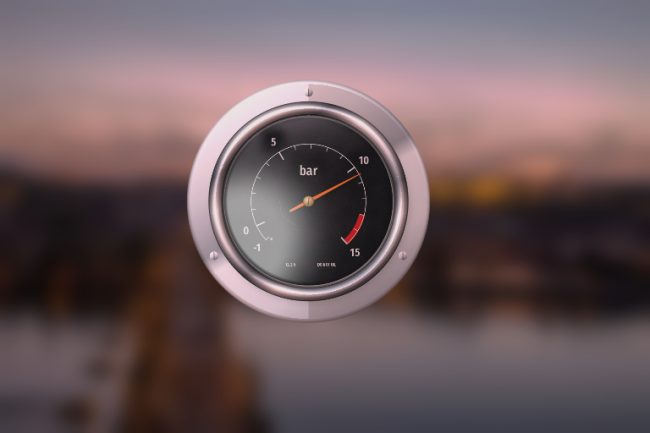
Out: 10.5 bar
